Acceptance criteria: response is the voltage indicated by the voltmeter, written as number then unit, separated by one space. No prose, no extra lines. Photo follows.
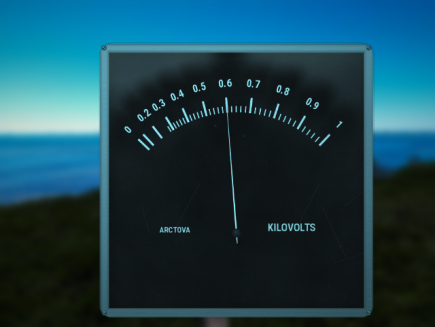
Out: 0.6 kV
